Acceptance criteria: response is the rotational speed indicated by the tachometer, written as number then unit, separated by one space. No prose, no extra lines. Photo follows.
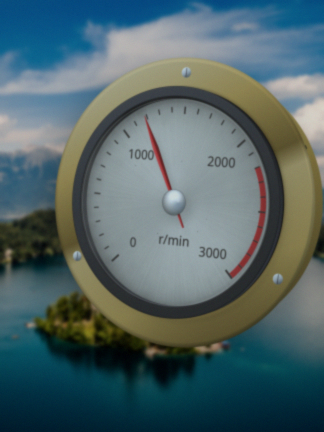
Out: 1200 rpm
